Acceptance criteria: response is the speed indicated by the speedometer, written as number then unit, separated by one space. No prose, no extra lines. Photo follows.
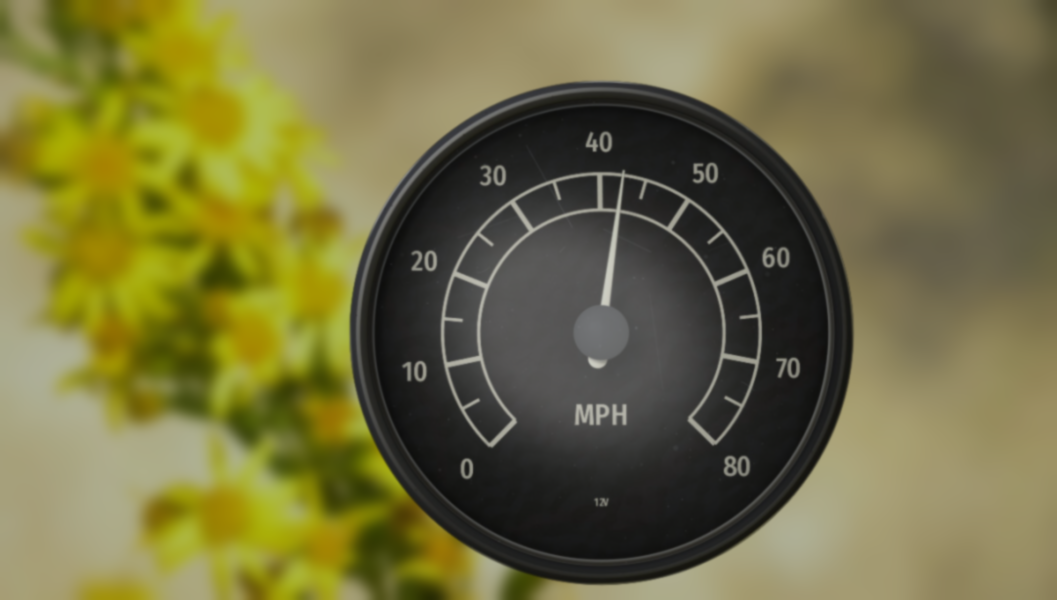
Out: 42.5 mph
